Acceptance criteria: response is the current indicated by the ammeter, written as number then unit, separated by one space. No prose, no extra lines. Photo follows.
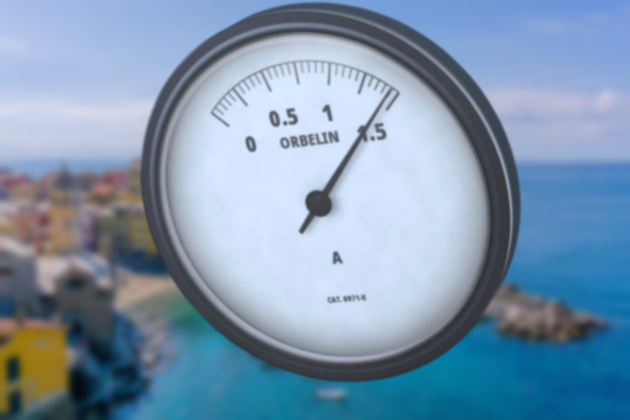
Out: 1.45 A
